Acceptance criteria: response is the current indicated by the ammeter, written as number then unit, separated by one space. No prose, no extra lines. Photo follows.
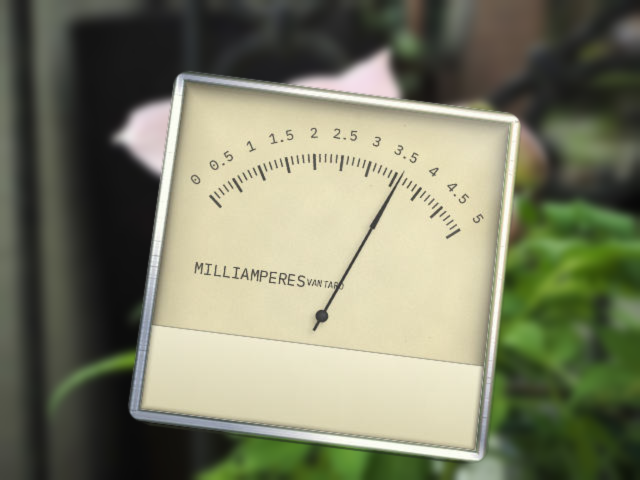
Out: 3.6 mA
